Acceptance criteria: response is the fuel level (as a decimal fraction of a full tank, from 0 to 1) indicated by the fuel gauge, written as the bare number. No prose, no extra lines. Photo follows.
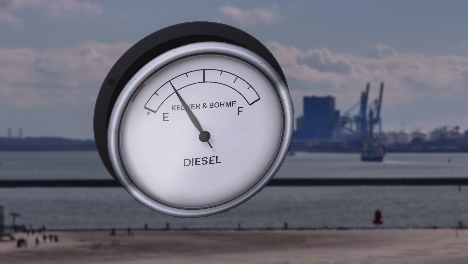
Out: 0.25
